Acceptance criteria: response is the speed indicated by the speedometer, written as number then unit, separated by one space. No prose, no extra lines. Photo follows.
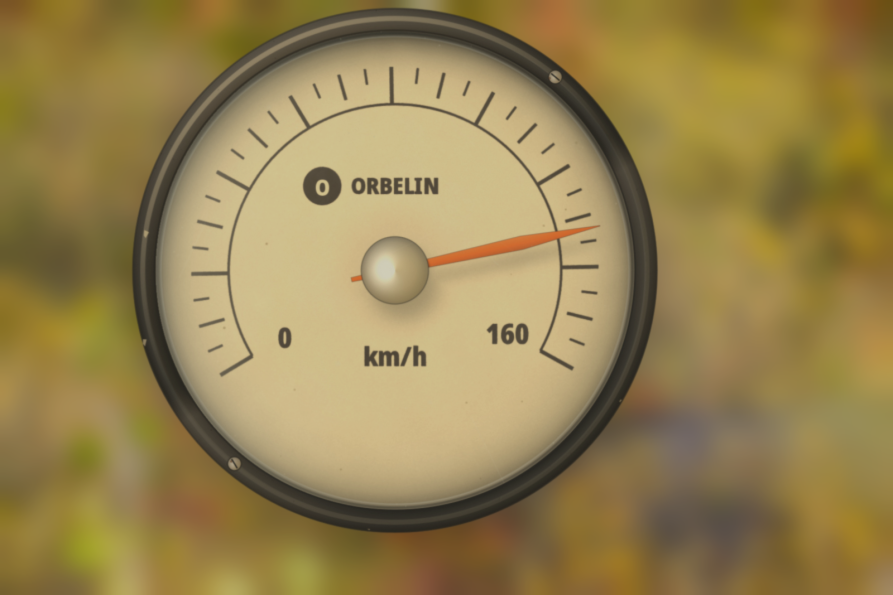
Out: 132.5 km/h
